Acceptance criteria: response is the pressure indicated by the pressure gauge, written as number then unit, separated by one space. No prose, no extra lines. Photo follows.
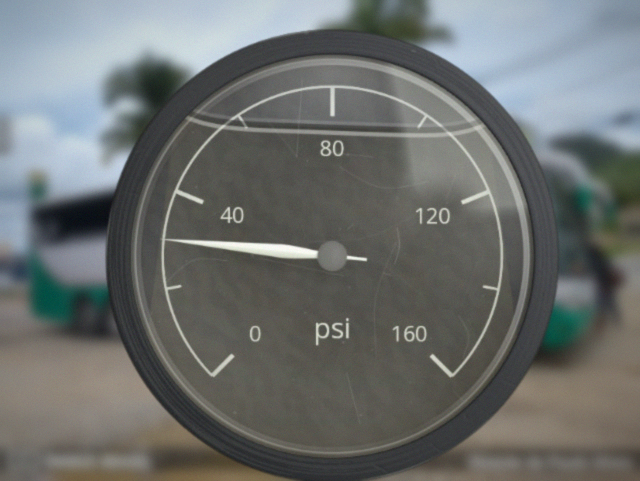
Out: 30 psi
